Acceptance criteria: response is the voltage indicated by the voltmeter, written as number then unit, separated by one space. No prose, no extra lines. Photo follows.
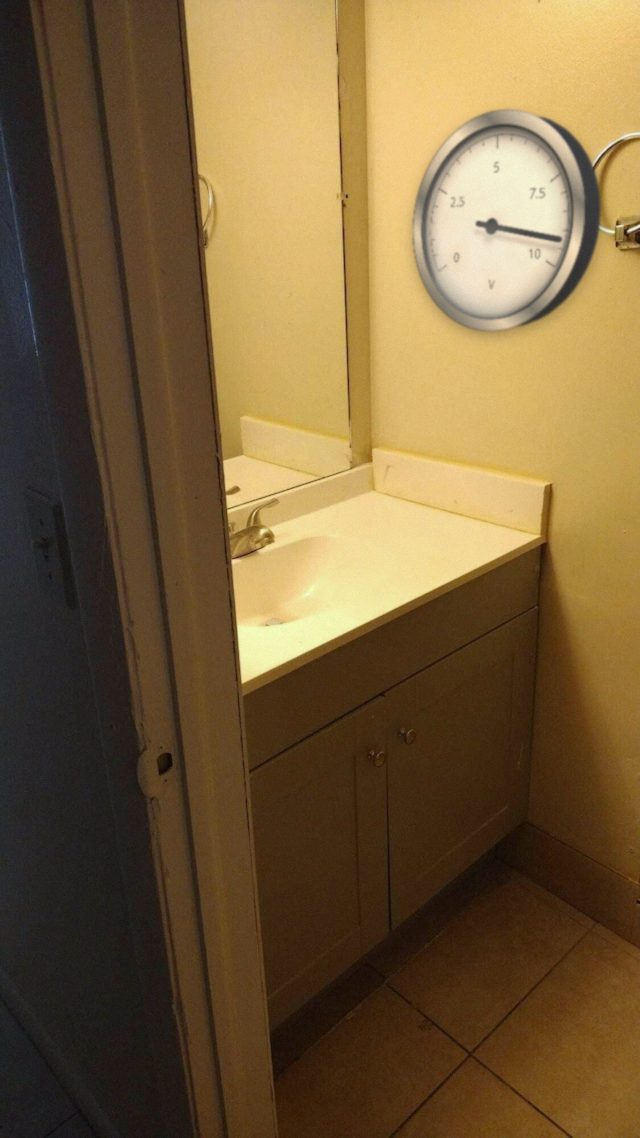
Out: 9.25 V
